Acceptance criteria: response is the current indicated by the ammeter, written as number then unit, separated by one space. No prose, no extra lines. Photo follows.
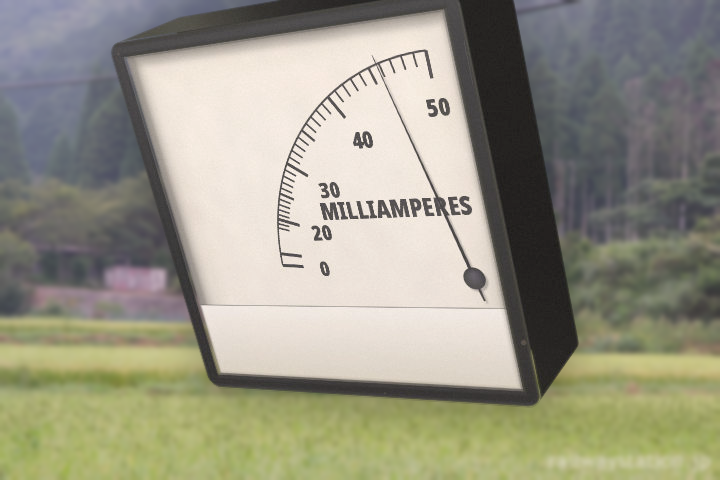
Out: 46 mA
